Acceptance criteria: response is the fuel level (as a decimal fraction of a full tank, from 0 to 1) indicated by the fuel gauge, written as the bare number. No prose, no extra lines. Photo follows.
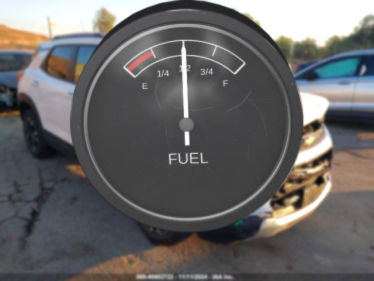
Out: 0.5
